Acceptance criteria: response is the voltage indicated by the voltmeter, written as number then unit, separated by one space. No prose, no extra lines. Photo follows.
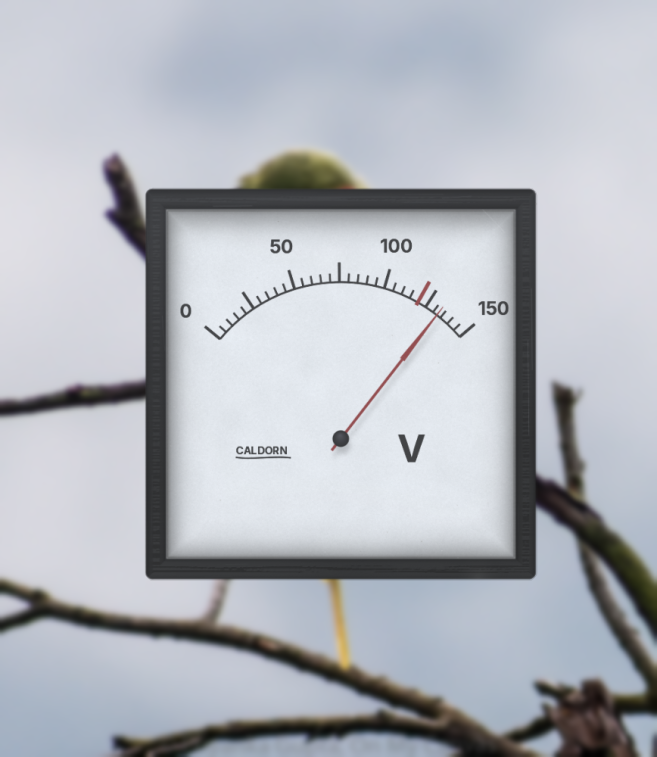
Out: 132.5 V
